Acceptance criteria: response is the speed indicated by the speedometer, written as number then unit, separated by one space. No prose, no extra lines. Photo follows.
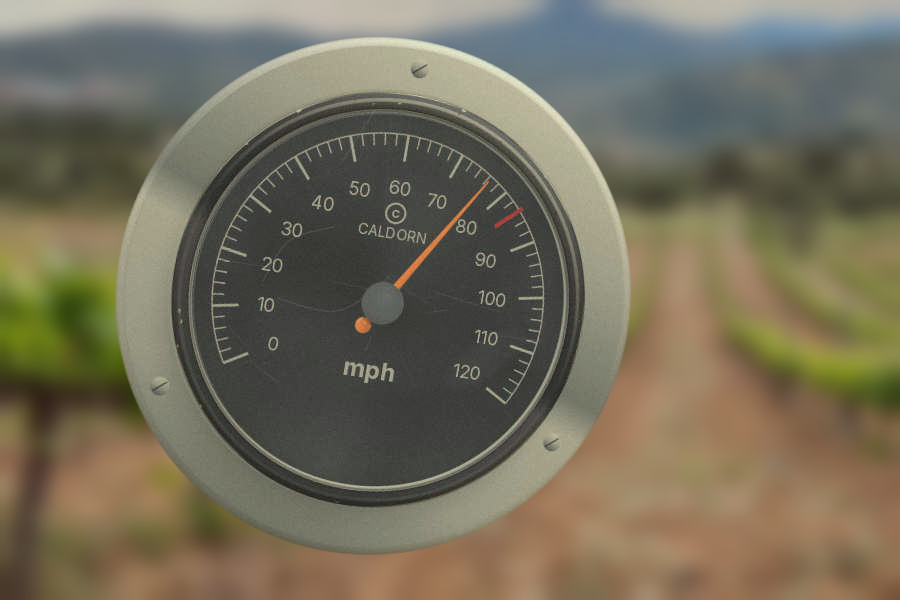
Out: 76 mph
